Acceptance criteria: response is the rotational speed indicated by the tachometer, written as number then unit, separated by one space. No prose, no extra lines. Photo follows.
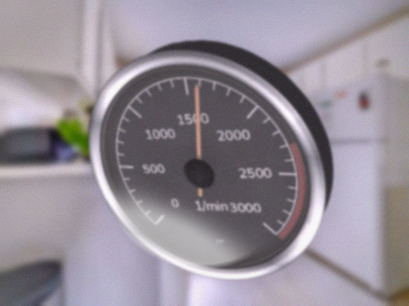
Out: 1600 rpm
